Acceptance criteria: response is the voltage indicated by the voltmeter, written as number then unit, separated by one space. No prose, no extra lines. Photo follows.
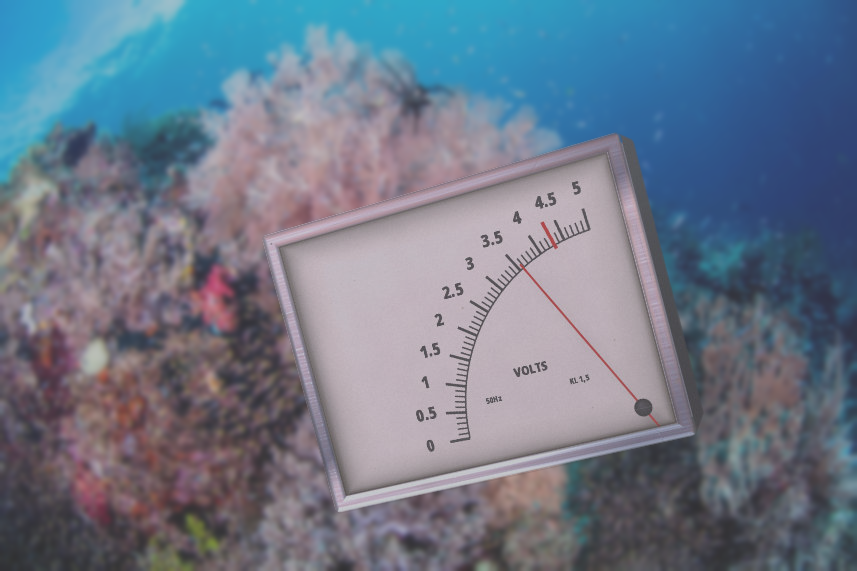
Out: 3.6 V
